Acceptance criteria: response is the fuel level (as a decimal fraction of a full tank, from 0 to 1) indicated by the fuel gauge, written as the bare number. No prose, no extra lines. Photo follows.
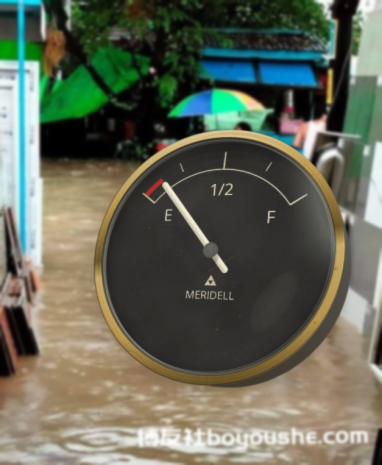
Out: 0.125
